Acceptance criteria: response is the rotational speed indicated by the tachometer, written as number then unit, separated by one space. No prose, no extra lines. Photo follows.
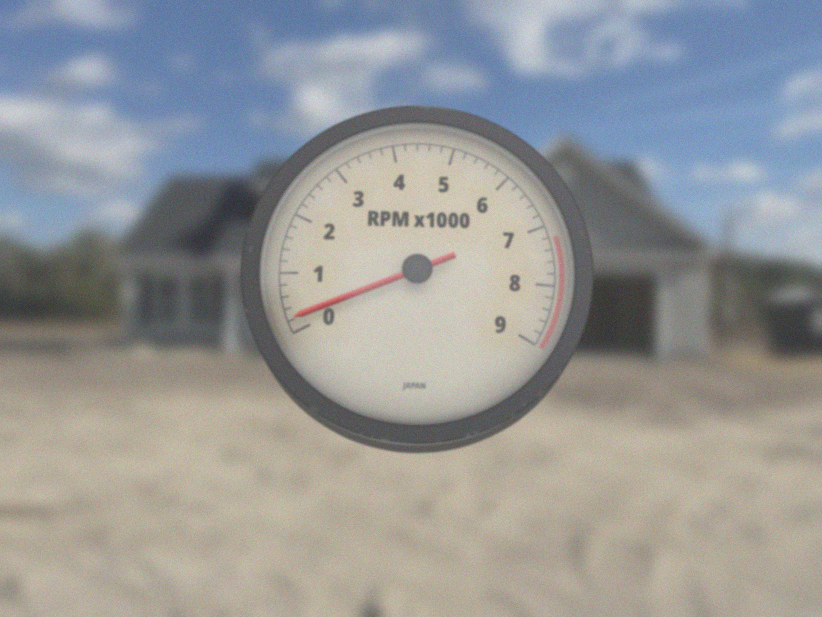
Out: 200 rpm
